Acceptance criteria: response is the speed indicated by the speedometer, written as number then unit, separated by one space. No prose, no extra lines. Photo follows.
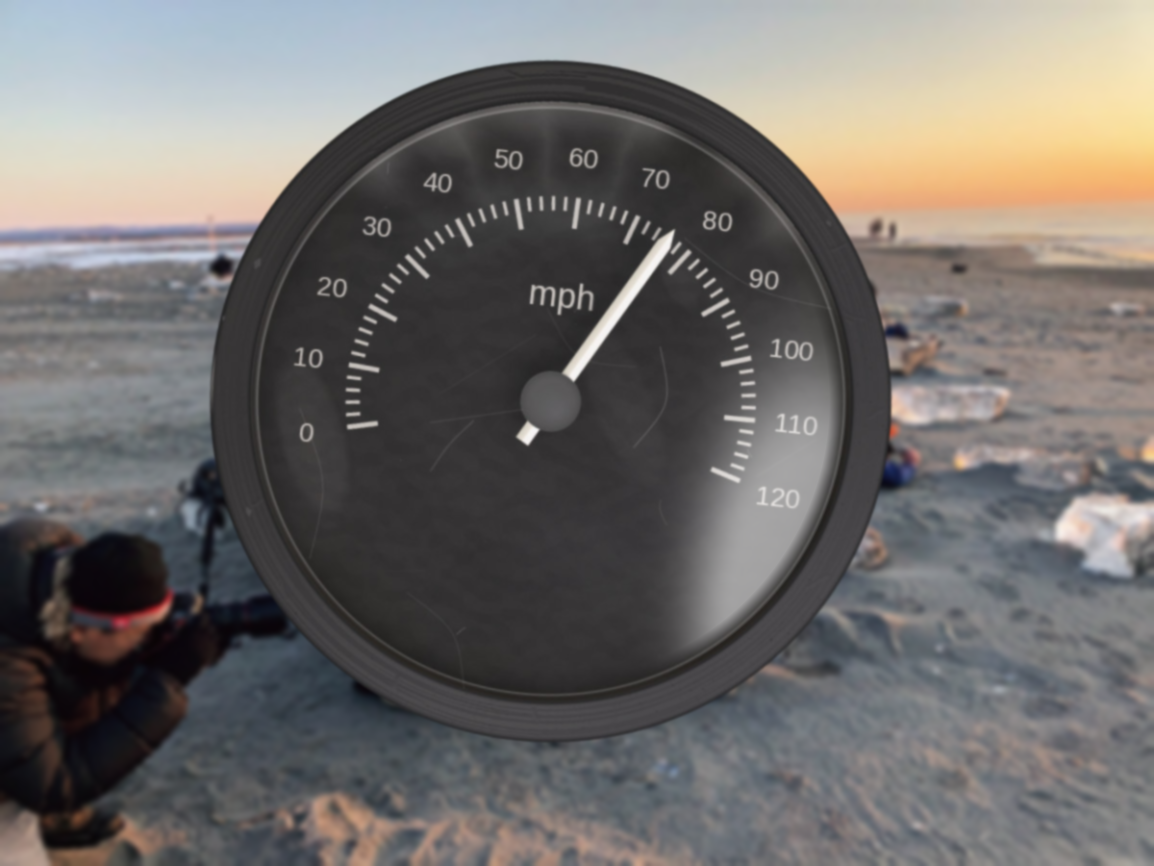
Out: 76 mph
